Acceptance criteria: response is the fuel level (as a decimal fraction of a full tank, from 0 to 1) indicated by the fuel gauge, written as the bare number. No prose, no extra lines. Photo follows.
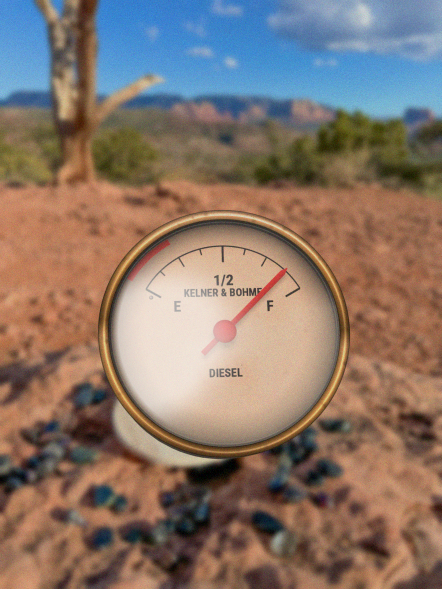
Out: 0.875
